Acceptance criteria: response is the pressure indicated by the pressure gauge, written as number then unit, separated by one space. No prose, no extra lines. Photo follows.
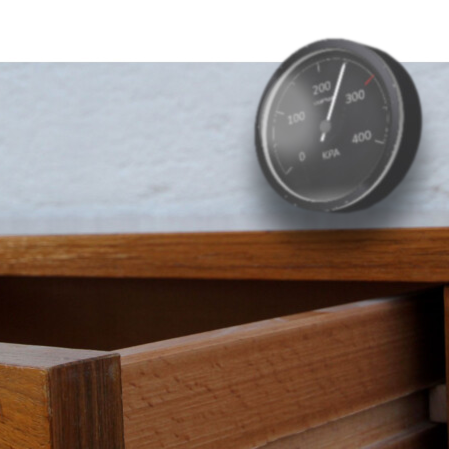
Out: 250 kPa
